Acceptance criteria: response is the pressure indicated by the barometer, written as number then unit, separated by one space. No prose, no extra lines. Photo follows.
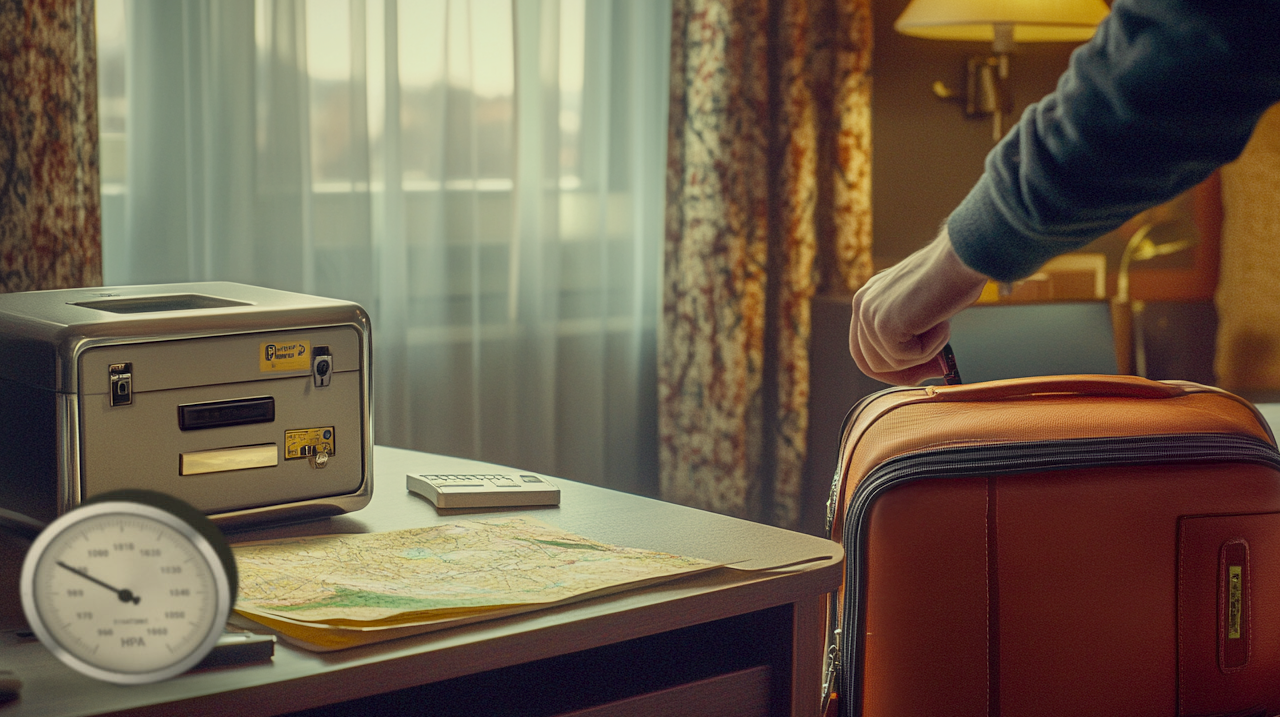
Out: 990 hPa
